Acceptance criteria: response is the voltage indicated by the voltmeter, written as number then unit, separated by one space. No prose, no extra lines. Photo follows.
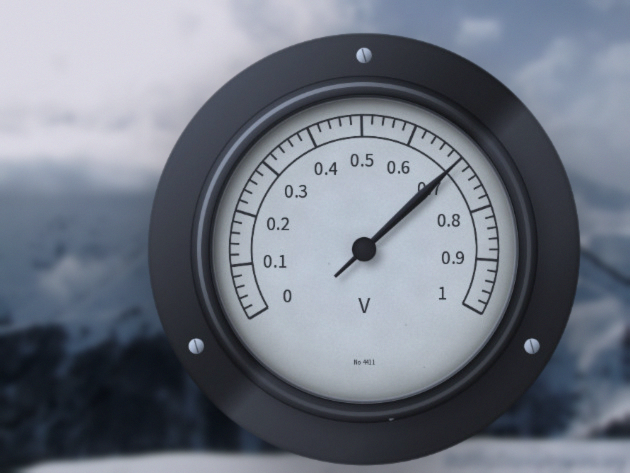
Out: 0.7 V
